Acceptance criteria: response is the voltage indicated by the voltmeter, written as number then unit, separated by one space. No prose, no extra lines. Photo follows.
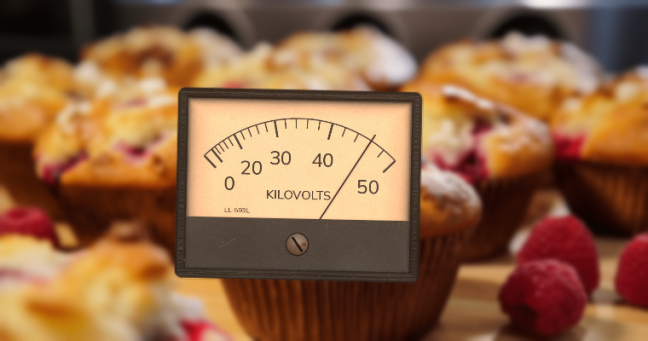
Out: 46 kV
